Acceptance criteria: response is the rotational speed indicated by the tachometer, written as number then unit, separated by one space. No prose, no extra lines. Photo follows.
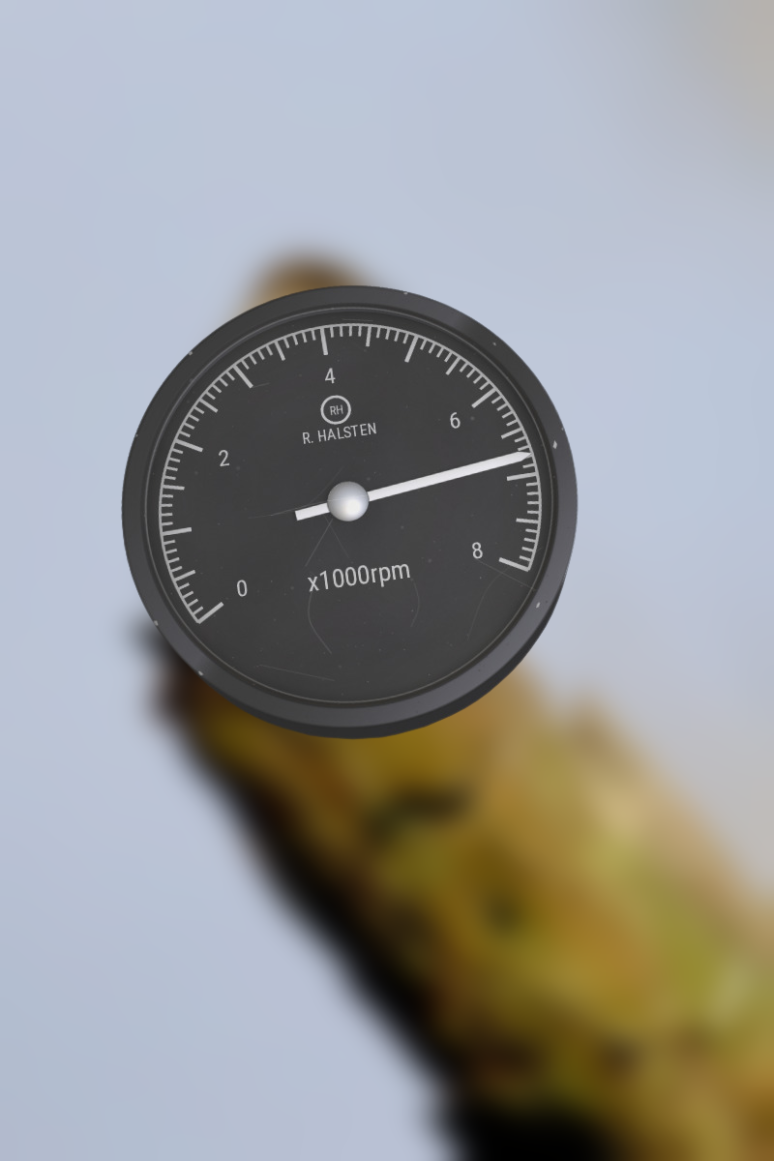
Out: 6800 rpm
